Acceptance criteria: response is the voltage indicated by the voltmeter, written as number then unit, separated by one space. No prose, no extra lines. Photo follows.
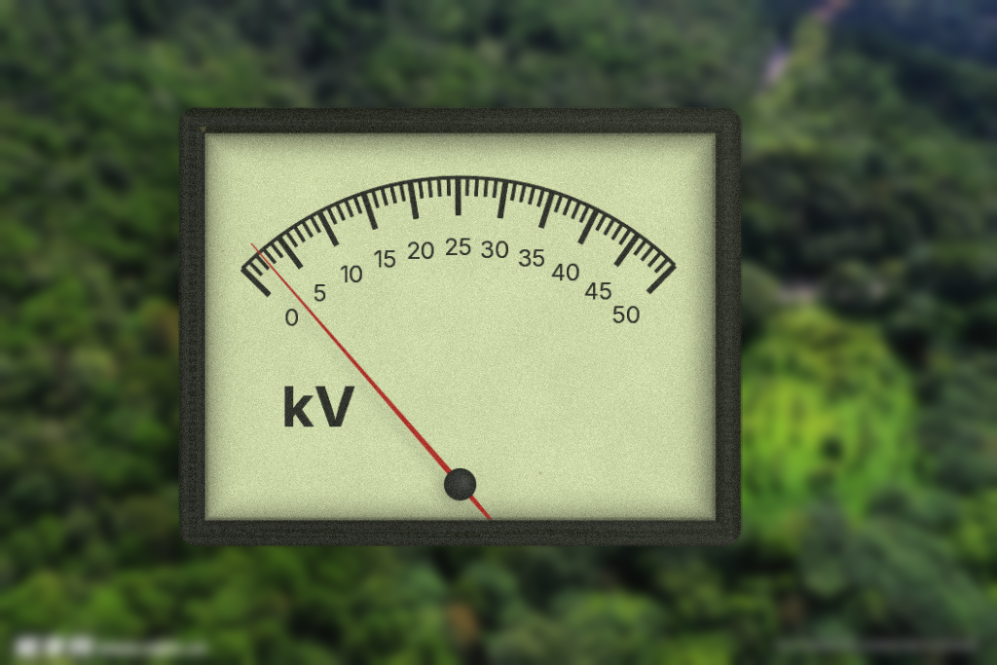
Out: 2.5 kV
